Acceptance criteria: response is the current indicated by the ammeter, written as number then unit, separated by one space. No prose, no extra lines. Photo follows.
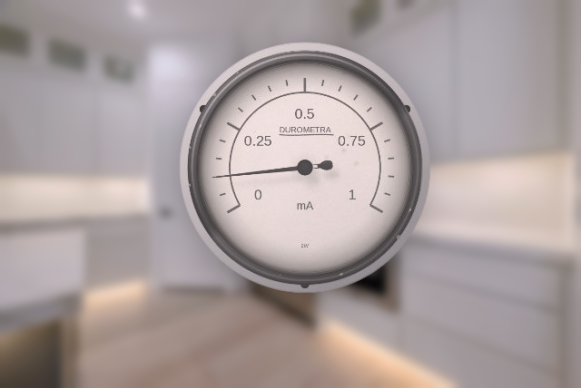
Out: 0.1 mA
